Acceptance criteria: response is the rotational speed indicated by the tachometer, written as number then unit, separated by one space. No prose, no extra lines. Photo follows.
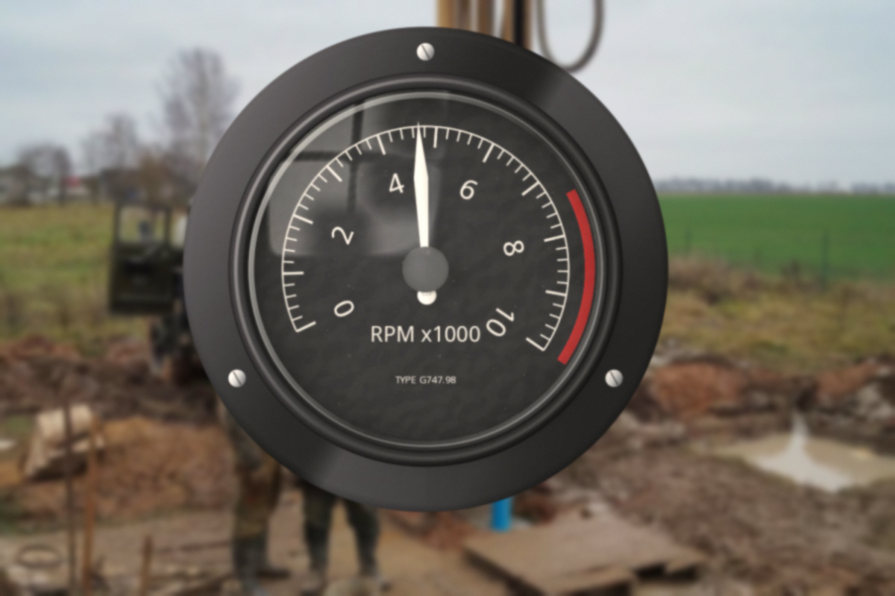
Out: 4700 rpm
